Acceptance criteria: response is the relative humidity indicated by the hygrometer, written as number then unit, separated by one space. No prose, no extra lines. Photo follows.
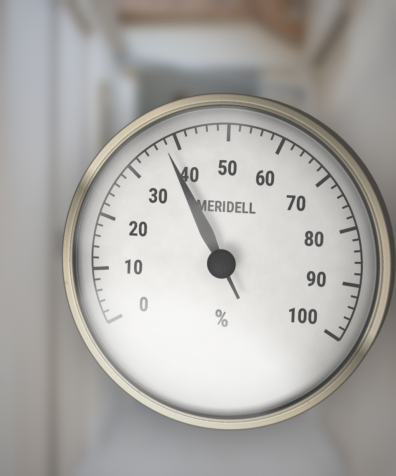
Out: 38 %
